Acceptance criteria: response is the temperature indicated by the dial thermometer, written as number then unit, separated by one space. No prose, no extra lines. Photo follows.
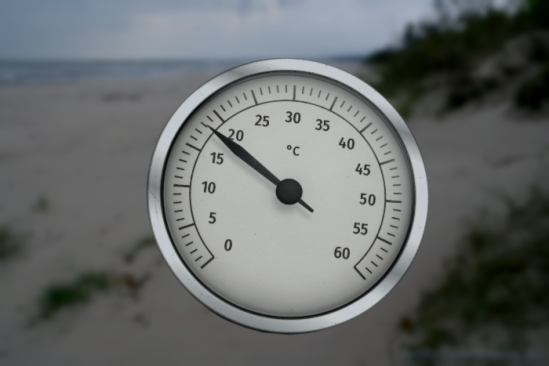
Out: 18 °C
